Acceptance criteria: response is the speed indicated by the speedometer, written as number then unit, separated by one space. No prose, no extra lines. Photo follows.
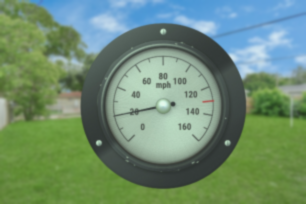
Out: 20 mph
